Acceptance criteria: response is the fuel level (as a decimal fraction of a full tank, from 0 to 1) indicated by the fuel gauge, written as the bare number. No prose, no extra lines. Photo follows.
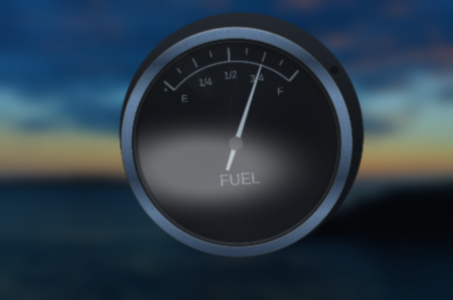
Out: 0.75
